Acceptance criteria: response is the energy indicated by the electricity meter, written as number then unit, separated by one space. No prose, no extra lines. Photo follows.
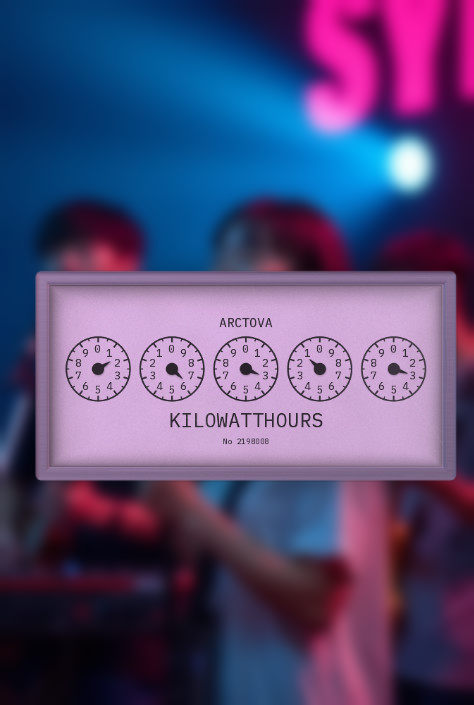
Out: 16313 kWh
